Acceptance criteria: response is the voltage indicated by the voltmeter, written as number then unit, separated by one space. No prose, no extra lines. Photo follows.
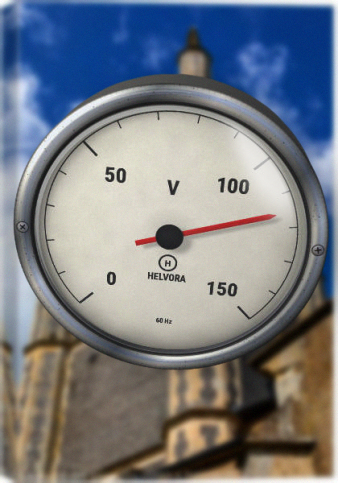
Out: 115 V
